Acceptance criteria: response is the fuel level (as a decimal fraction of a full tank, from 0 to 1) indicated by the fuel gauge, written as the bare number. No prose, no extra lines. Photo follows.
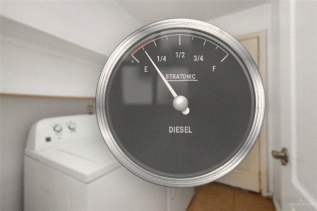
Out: 0.125
